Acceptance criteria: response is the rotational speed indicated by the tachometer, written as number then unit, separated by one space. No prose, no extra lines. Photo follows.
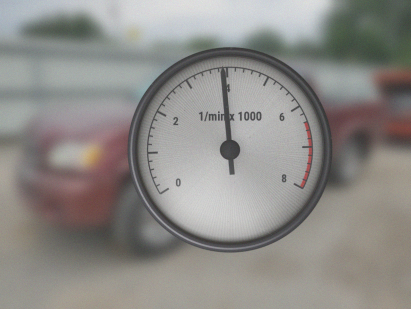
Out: 3900 rpm
